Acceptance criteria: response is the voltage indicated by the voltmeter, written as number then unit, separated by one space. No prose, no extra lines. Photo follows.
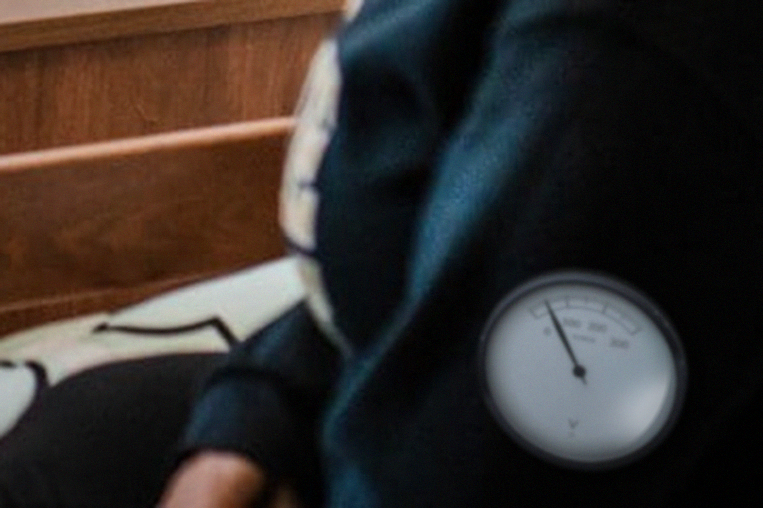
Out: 50 V
